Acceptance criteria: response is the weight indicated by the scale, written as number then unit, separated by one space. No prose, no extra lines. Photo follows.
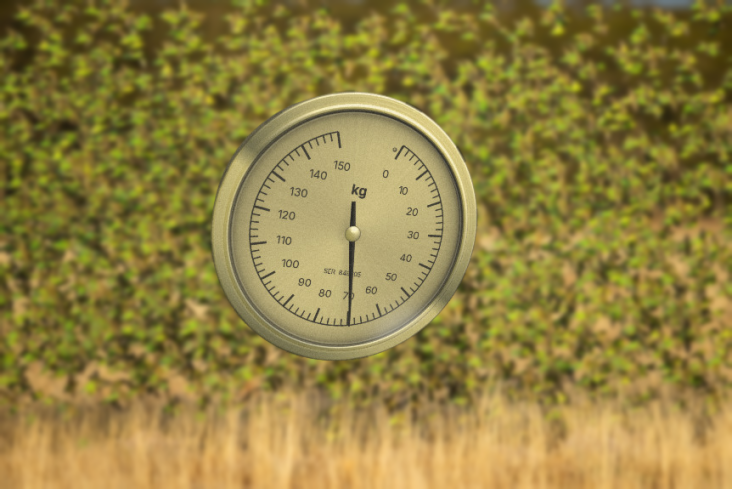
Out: 70 kg
